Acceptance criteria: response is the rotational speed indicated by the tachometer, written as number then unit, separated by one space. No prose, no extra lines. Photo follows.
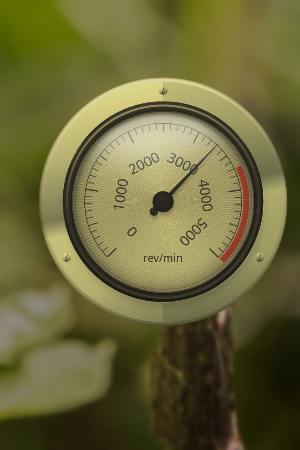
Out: 3300 rpm
